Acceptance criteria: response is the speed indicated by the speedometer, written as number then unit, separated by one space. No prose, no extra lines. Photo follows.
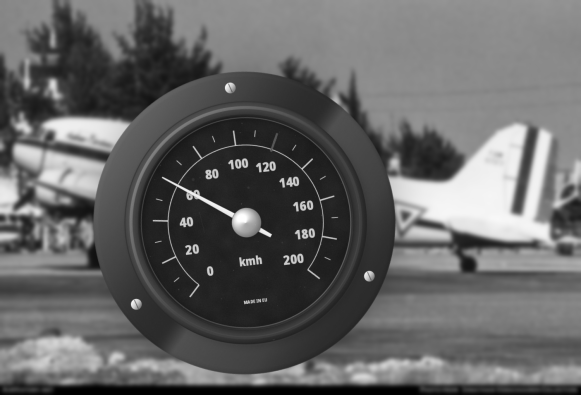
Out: 60 km/h
